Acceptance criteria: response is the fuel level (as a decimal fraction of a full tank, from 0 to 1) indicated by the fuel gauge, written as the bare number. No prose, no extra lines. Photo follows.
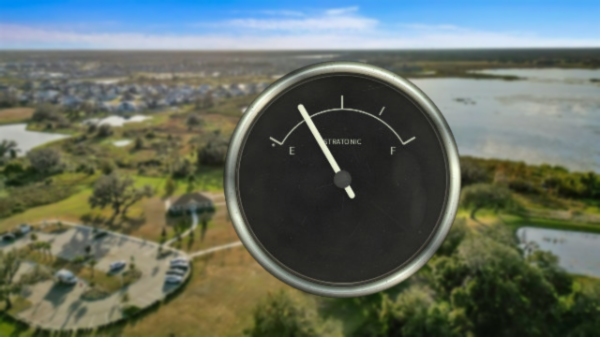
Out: 0.25
